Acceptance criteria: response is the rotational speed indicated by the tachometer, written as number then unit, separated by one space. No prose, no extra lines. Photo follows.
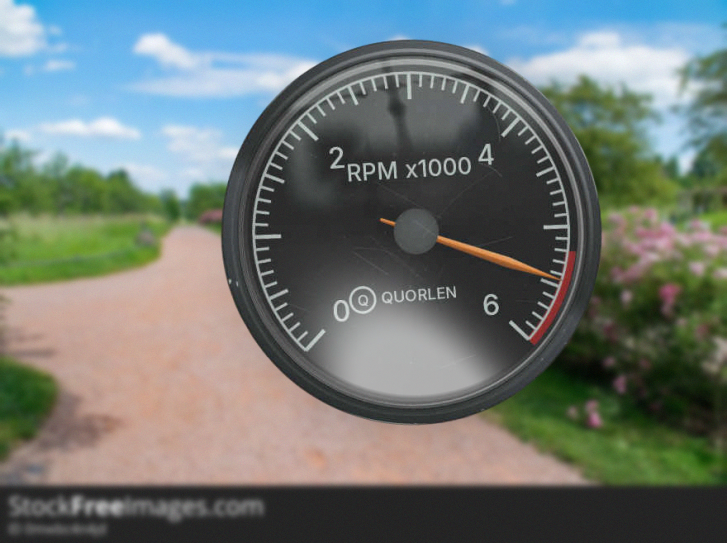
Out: 5450 rpm
